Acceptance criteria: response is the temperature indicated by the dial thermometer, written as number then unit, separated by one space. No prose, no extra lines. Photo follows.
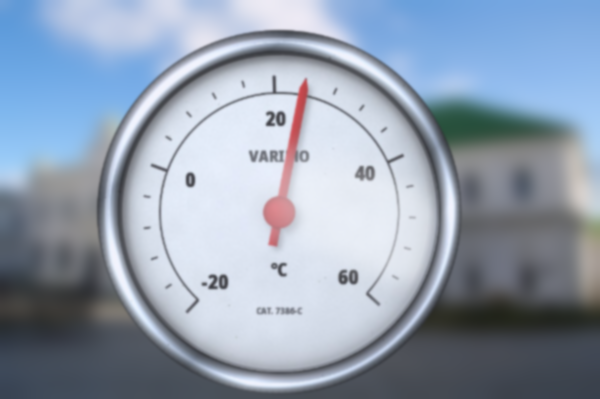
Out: 24 °C
